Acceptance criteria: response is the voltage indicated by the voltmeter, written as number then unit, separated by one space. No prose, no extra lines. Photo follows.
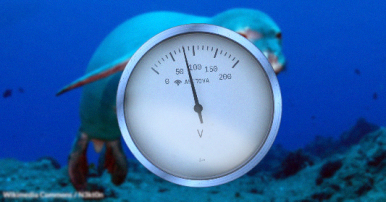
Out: 80 V
